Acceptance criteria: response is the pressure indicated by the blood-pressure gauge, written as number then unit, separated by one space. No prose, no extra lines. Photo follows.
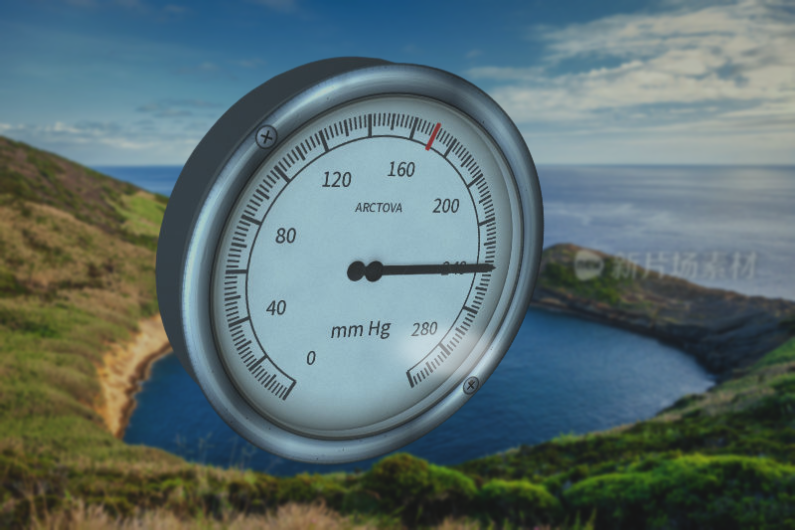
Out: 240 mmHg
